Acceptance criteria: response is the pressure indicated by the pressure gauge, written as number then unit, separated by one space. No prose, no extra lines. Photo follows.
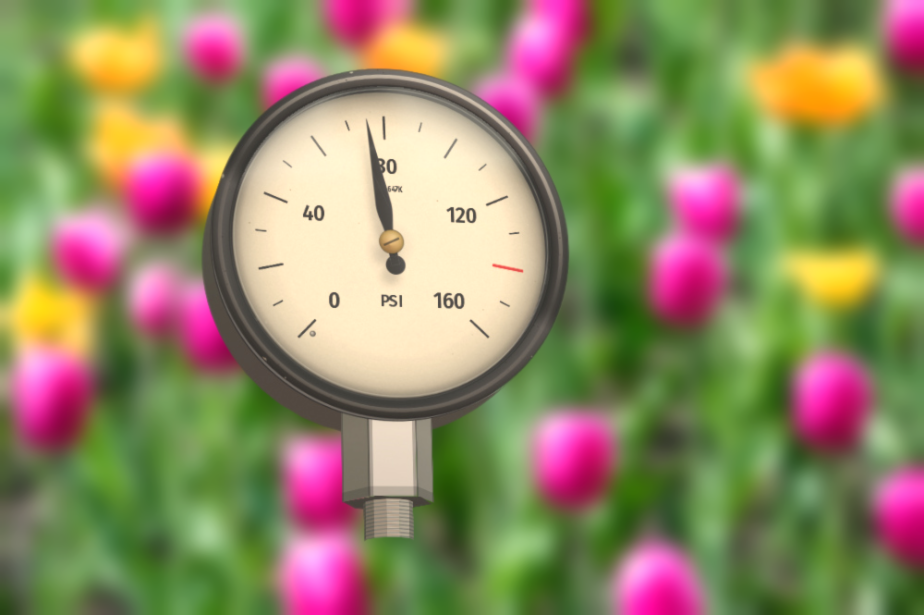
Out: 75 psi
